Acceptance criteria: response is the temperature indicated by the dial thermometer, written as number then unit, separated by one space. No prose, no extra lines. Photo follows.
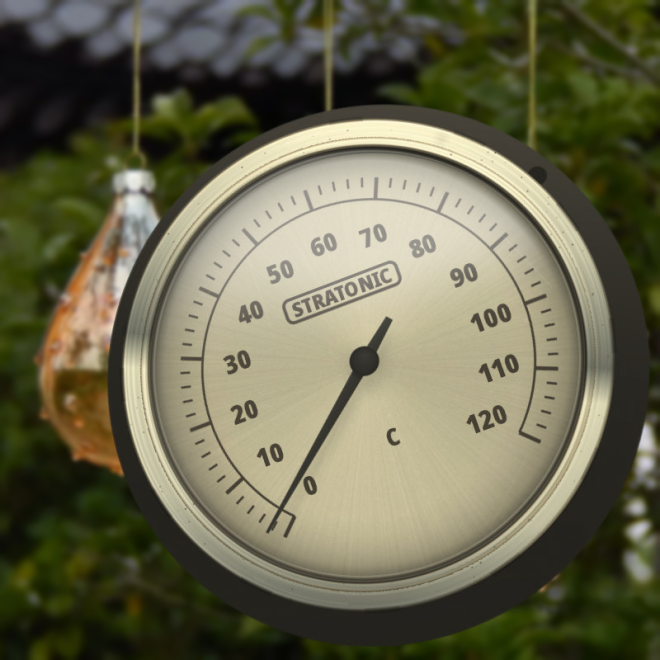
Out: 2 °C
